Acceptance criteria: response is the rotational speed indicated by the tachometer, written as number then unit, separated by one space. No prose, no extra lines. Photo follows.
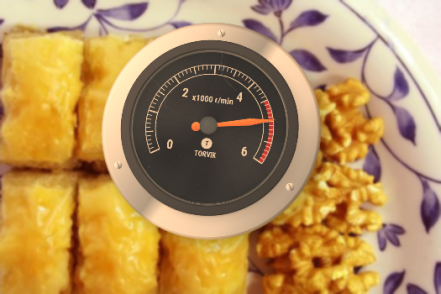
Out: 5000 rpm
